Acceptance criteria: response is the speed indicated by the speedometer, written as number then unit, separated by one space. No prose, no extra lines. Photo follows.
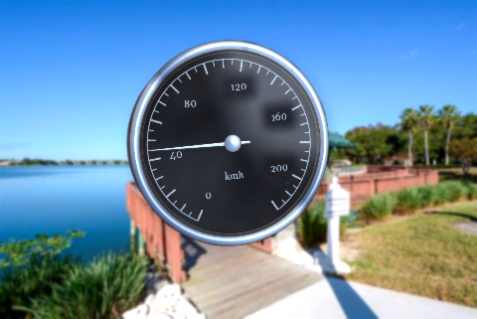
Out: 45 km/h
